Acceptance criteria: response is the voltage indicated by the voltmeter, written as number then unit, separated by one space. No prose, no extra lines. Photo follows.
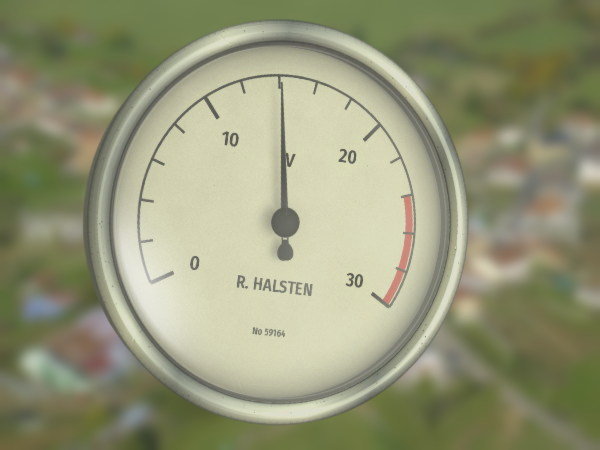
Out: 14 V
